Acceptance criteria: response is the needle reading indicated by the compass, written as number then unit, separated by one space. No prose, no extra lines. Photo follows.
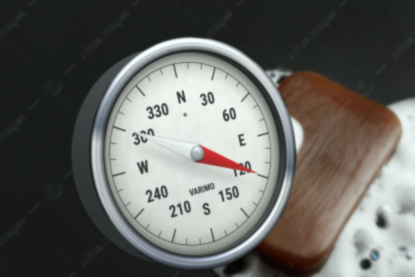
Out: 120 °
